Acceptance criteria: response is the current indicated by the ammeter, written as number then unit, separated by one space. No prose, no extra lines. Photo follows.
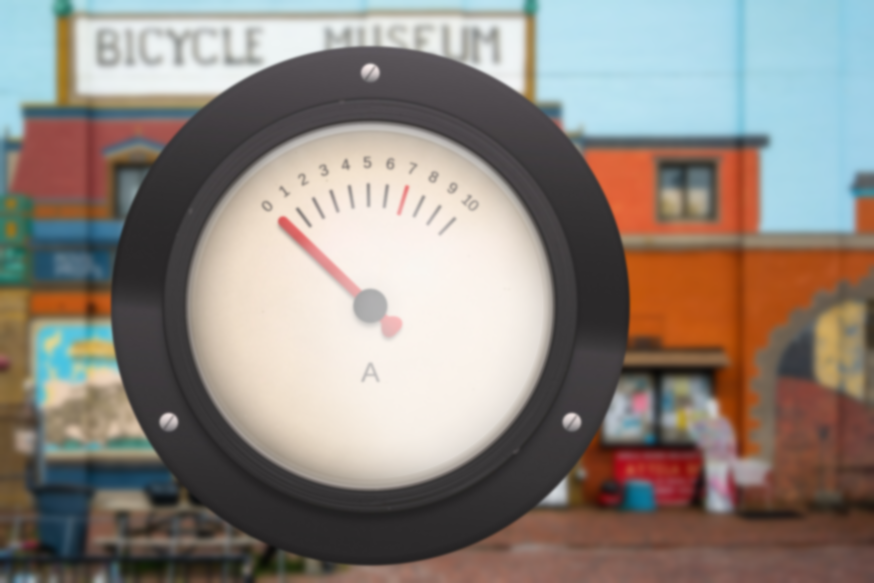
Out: 0 A
